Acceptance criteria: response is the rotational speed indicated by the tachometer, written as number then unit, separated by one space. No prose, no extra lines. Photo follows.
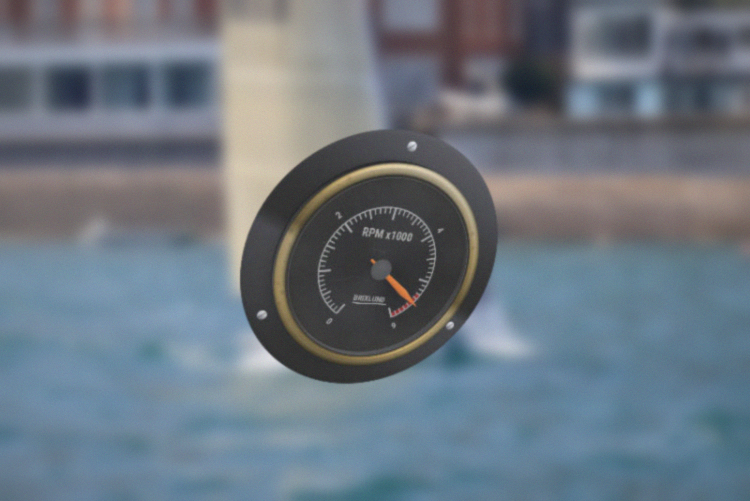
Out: 5500 rpm
